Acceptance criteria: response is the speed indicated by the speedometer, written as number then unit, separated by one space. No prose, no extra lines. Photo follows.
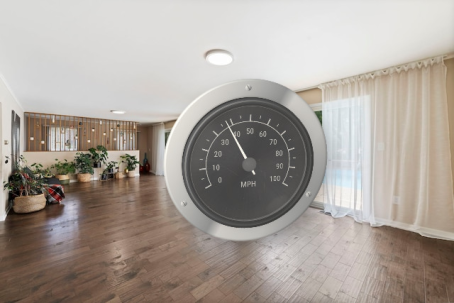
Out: 37.5 mph
